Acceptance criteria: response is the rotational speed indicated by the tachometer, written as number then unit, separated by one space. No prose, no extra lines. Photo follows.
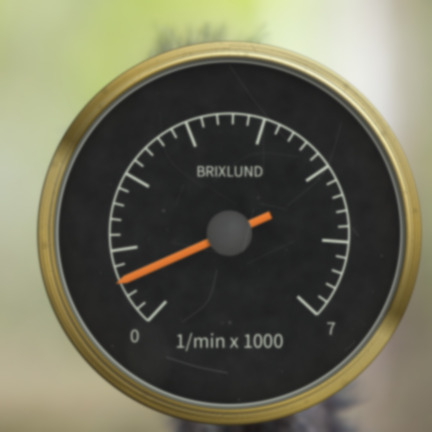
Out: 600 rpm
